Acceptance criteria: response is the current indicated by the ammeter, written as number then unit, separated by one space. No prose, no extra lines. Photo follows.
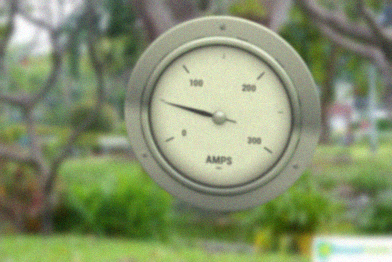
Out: 50 A
